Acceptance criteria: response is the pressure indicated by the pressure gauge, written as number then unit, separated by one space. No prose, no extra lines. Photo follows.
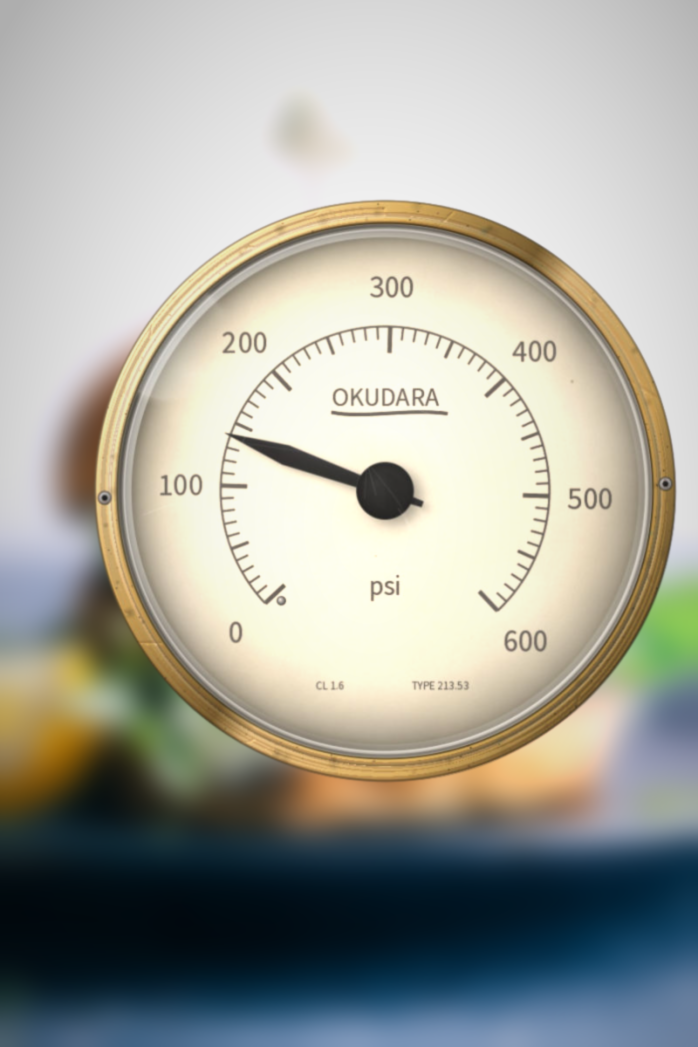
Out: 140 psi
